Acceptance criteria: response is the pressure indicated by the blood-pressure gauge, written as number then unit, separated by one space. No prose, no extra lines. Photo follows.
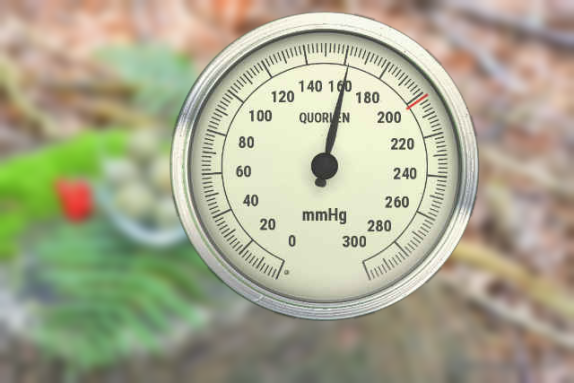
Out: 162 mmHg
